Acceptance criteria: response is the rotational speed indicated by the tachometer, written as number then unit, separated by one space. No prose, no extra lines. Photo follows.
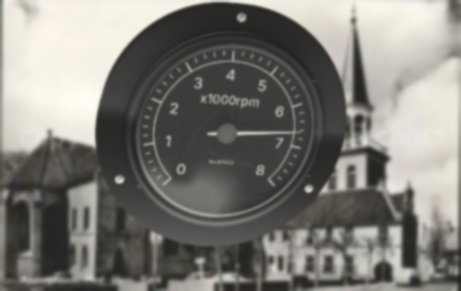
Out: 6600 rpm
